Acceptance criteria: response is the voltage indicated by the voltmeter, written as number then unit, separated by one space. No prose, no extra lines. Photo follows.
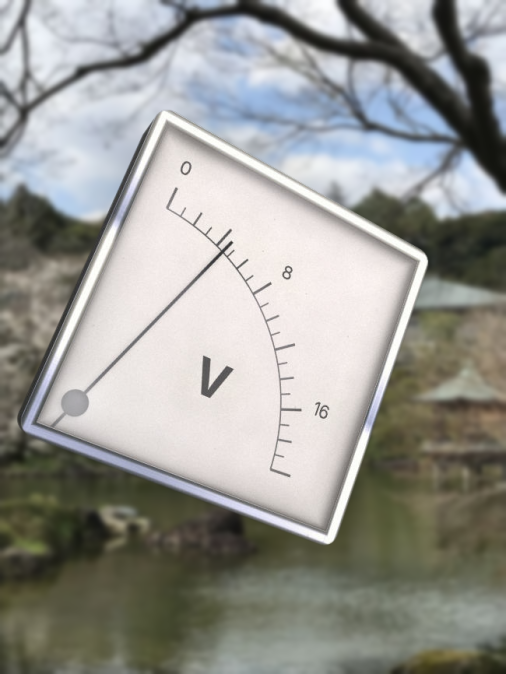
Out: 4.5 V
